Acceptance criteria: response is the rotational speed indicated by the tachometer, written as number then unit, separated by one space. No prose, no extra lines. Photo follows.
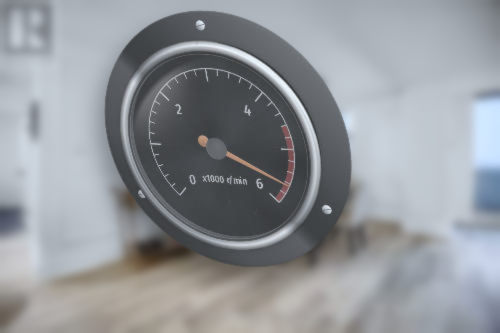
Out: 5600 rpm
